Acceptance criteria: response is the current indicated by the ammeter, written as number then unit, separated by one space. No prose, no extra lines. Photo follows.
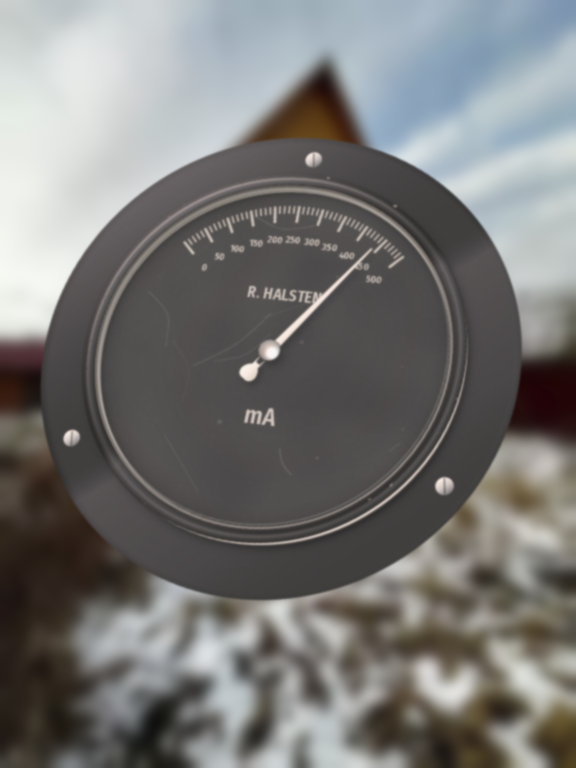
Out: 450 mA
